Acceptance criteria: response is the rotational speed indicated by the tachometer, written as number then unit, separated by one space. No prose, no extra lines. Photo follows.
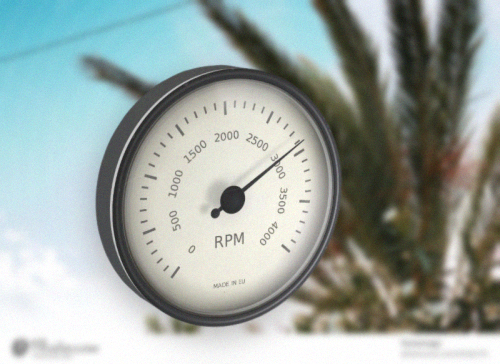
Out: 2900 rpm
